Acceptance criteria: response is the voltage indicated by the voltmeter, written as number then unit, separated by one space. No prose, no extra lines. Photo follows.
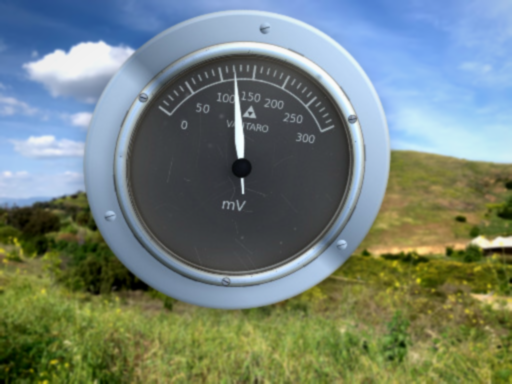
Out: 120 mV
